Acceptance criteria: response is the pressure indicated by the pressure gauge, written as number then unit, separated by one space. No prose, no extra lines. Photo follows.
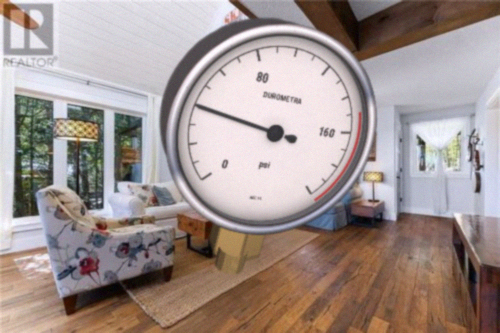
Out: 40 psi
